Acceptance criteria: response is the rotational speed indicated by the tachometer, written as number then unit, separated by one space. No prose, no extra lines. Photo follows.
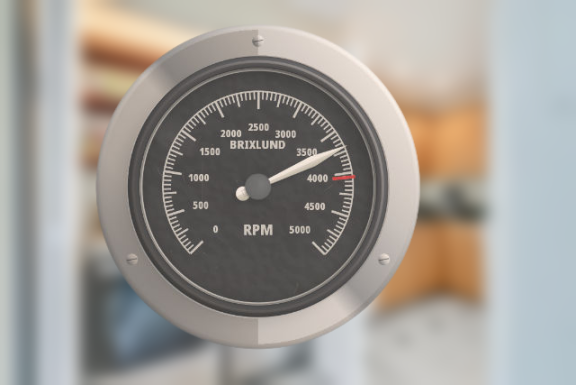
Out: 3700 rpm
